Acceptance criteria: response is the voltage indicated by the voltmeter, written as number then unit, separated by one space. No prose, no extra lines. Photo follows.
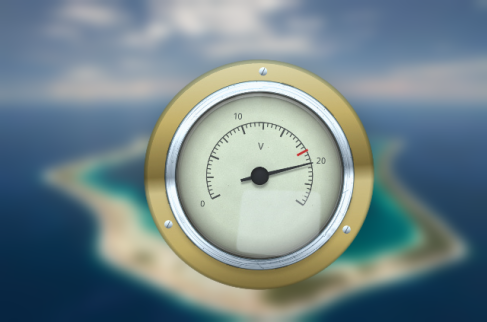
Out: 20 V
